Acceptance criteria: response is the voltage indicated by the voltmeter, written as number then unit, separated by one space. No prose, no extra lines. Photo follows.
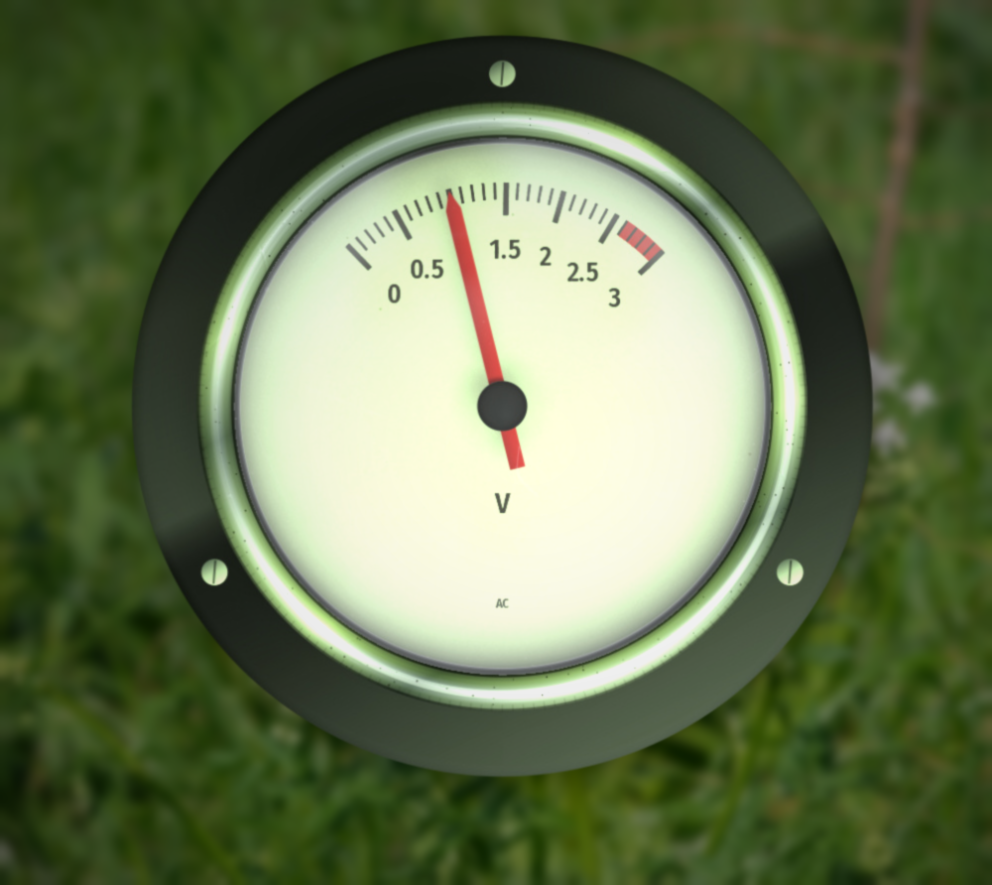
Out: 1 V
